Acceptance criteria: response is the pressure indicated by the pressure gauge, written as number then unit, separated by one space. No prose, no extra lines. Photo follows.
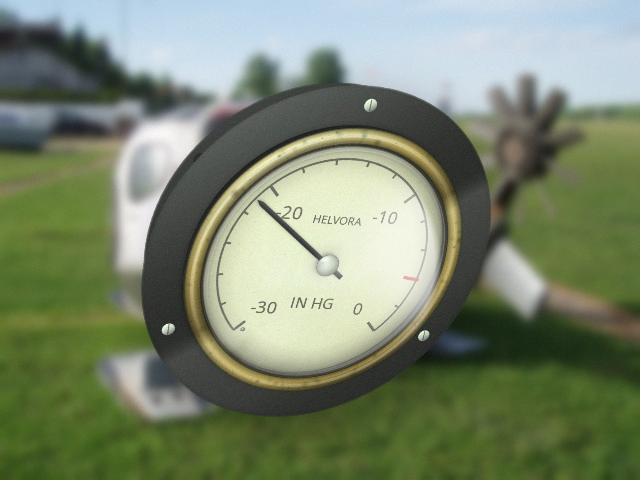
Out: -21 inHg
